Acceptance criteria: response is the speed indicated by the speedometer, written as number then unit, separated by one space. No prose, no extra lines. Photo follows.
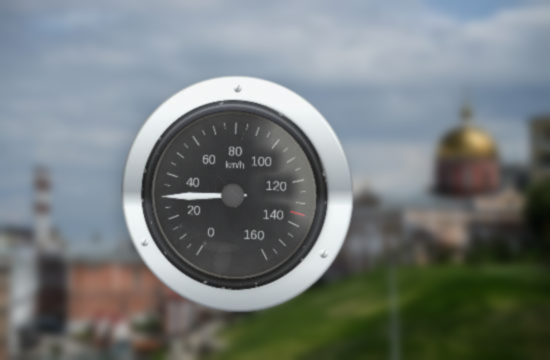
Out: 30 km/h
